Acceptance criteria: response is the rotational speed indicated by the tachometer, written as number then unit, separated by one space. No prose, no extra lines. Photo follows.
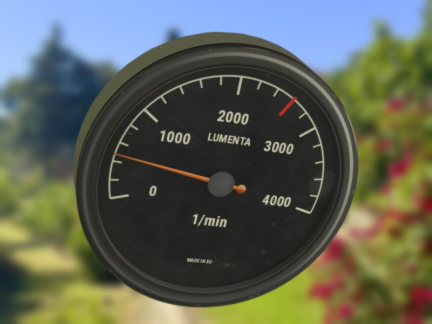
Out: 500 rpm
